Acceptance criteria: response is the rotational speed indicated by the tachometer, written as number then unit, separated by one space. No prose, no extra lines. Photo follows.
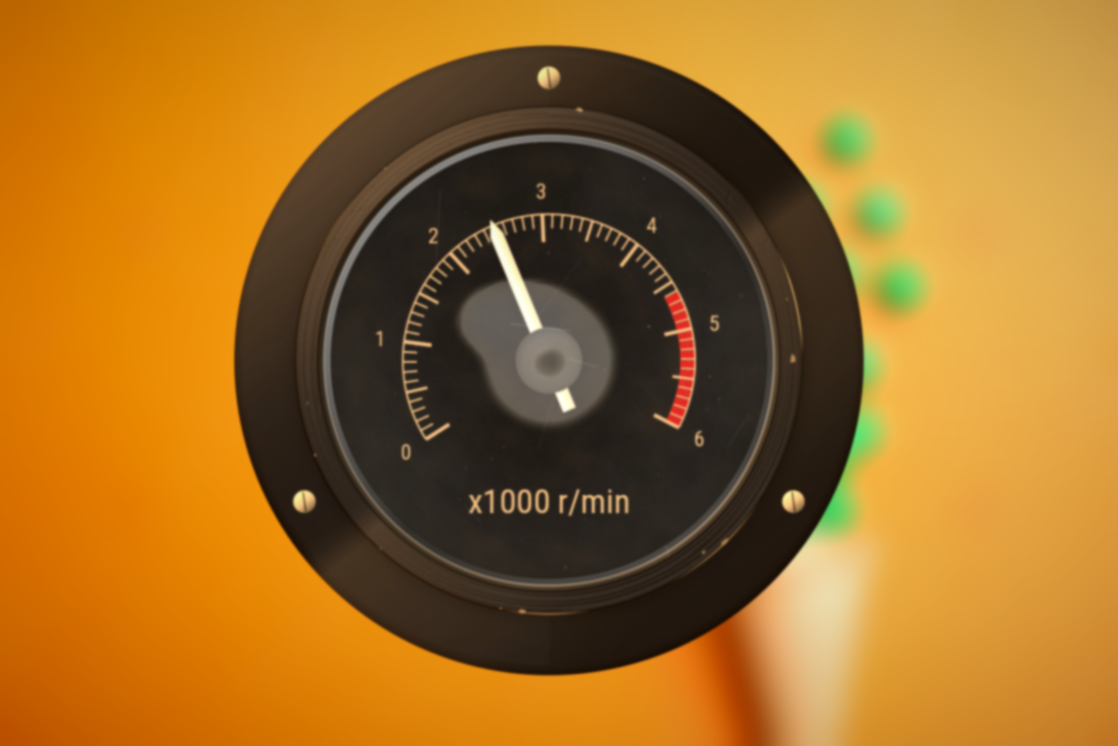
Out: 2500 rpm
